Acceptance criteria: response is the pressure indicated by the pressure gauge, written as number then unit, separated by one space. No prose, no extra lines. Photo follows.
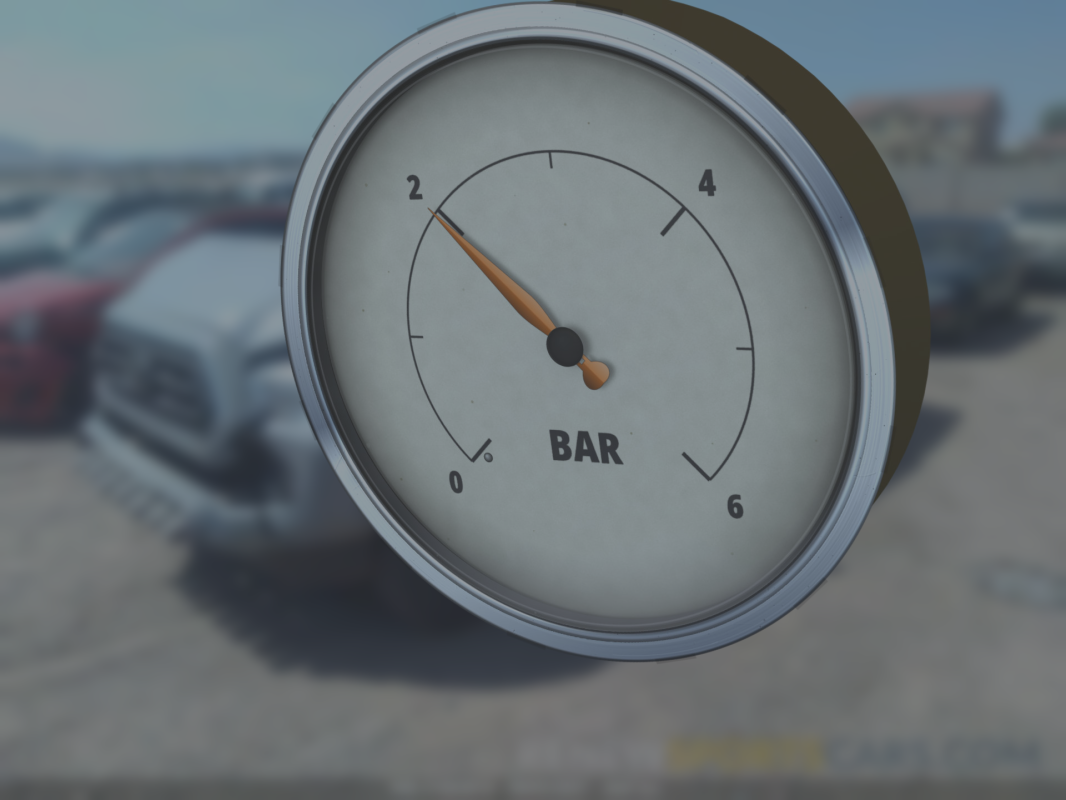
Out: 2 bar
